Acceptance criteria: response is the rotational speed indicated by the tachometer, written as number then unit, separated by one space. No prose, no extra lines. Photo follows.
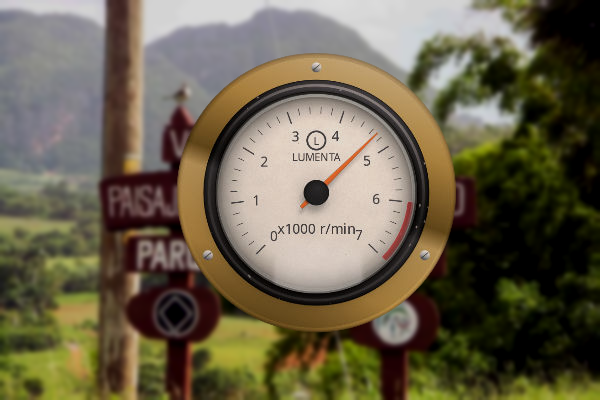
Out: 4700 rpm
